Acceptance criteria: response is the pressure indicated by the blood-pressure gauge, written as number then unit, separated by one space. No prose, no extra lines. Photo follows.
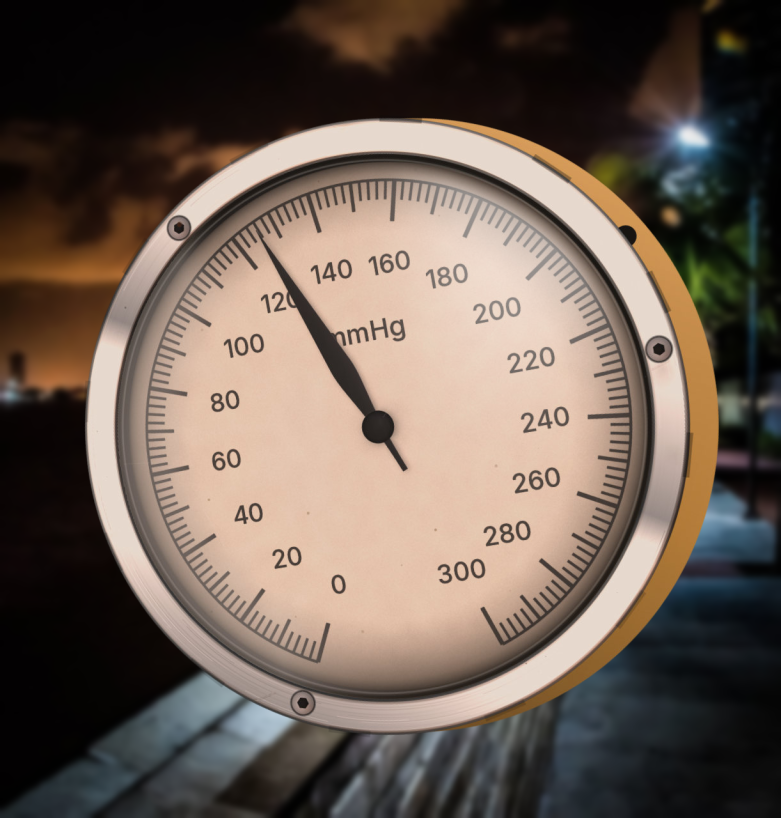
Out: 126 mmHg
